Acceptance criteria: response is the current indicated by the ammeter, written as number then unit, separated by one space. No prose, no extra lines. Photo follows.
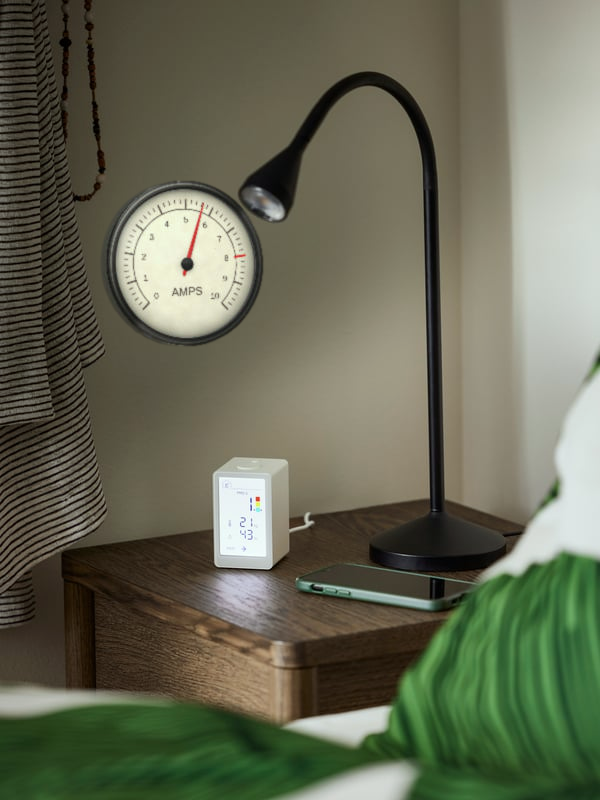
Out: 5.6 A
